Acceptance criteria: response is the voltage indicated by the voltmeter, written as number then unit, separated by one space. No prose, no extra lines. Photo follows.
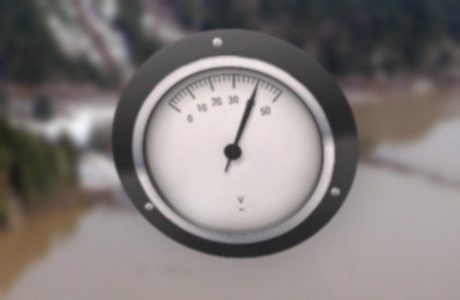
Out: 40 V
